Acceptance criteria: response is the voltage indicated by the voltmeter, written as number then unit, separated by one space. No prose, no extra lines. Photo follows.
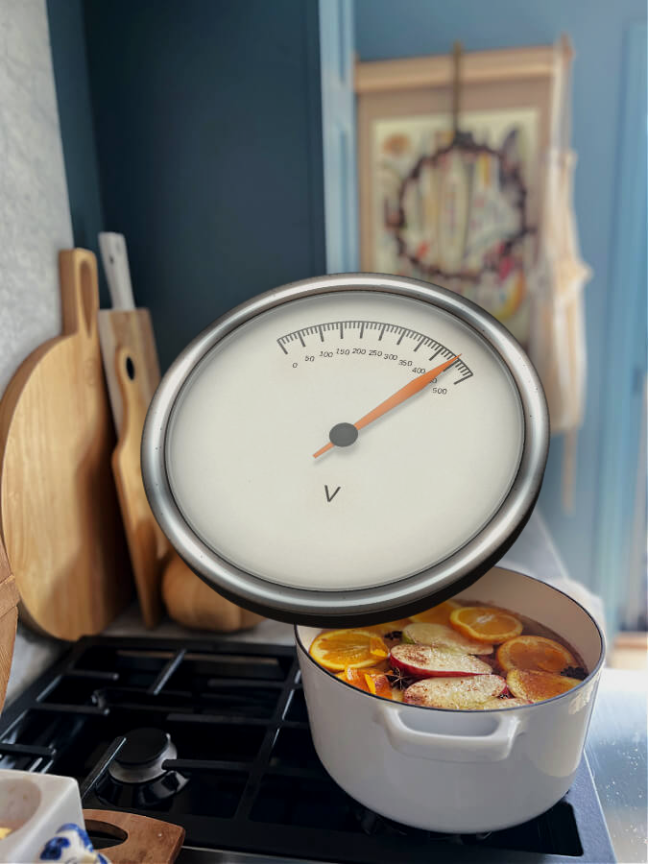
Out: 450 V
